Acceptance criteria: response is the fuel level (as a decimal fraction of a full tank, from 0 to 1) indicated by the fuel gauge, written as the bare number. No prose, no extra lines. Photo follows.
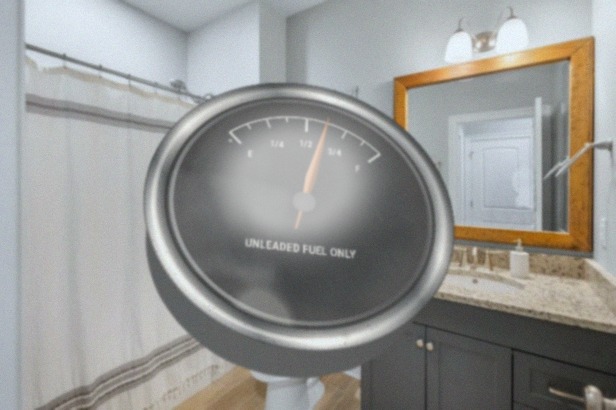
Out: 0.625
